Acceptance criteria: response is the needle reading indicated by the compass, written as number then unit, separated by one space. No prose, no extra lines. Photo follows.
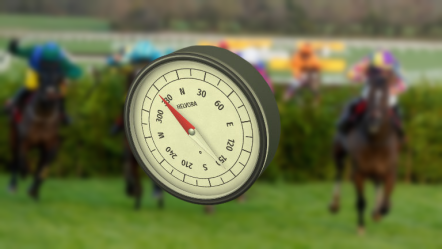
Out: 330 °
